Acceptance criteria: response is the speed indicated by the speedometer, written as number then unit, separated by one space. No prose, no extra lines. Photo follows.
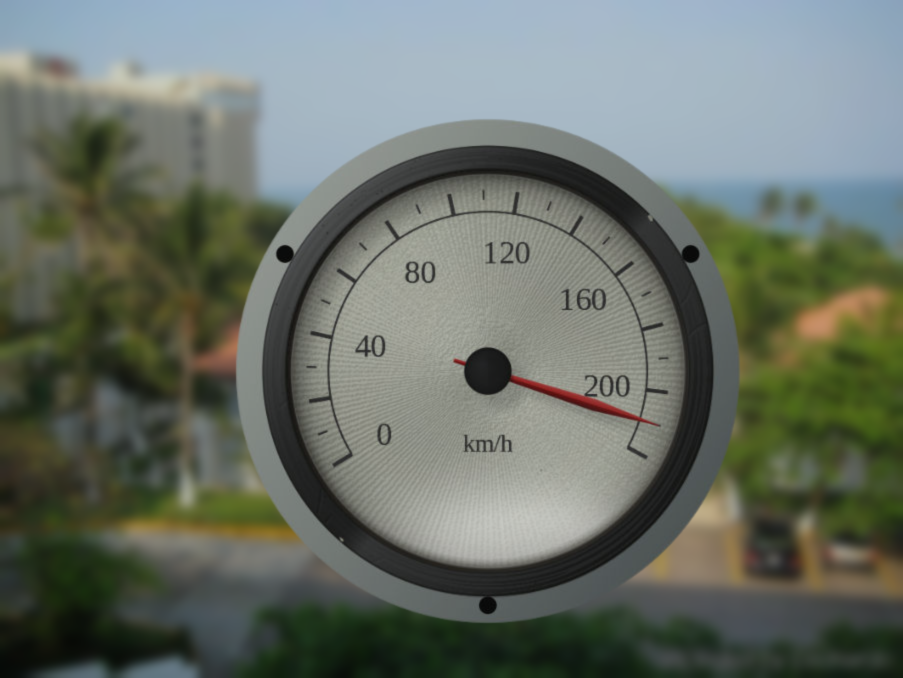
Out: 210 km/h
